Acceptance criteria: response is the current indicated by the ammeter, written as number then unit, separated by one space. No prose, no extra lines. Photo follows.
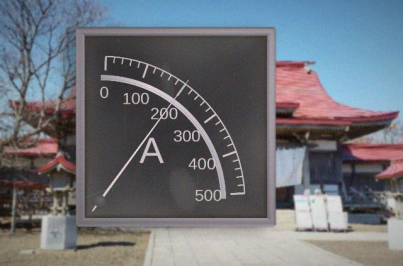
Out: 200 A
